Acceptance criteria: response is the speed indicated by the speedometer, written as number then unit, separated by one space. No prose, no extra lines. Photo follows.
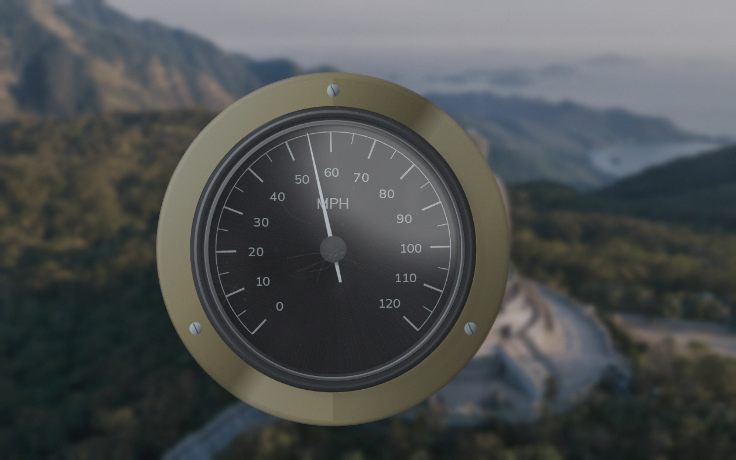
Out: 55 mph
